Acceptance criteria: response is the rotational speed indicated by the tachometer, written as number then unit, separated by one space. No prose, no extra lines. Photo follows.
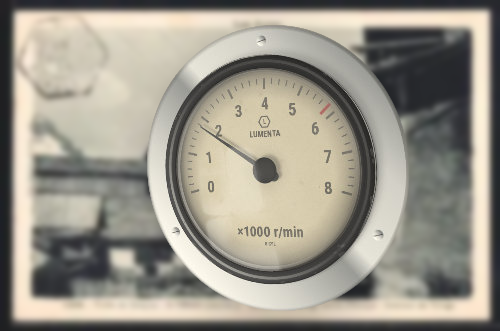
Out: 1800 rpm
